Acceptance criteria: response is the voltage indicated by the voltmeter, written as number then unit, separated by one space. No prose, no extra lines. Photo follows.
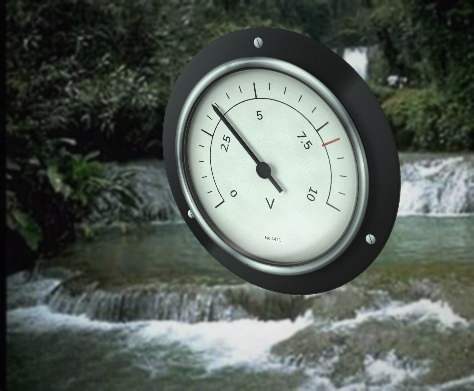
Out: 3.5 V
